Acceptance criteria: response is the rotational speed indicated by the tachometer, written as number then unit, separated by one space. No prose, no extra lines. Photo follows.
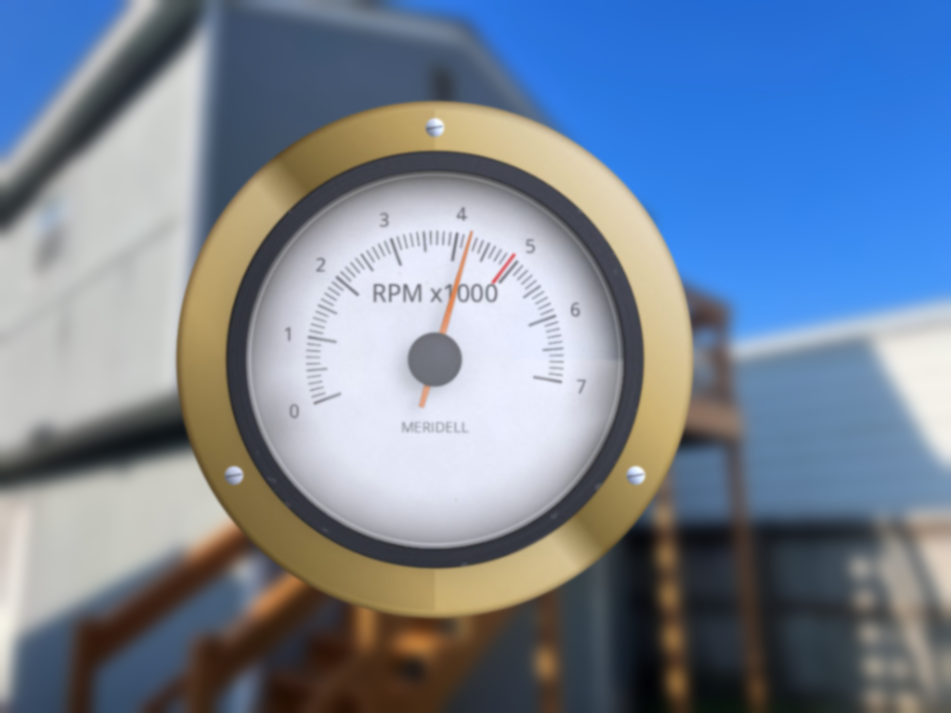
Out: 4200 rpm
